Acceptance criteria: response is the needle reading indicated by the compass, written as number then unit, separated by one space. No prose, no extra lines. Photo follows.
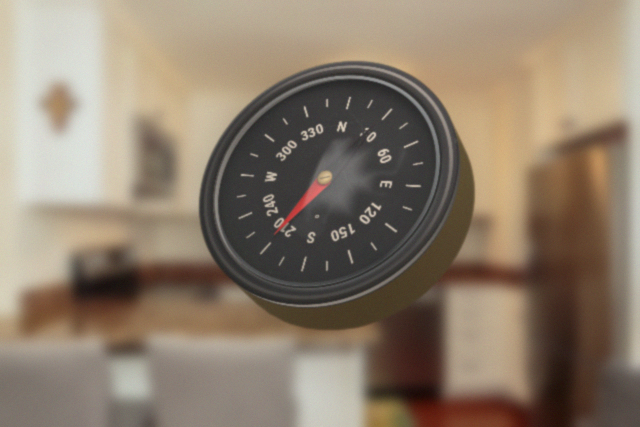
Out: 210 °
